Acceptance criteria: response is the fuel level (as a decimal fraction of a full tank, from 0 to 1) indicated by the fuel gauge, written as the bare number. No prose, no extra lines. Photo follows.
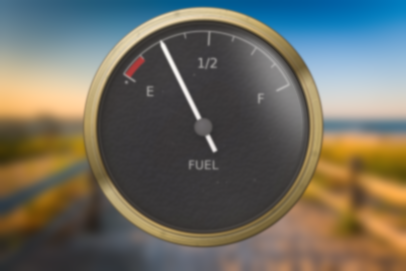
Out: 0.25
